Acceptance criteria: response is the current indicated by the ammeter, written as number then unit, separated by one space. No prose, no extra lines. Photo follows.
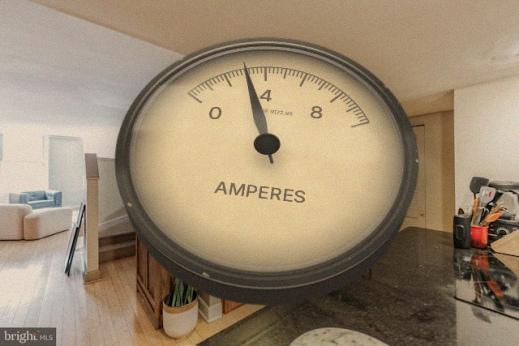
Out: 3 A
